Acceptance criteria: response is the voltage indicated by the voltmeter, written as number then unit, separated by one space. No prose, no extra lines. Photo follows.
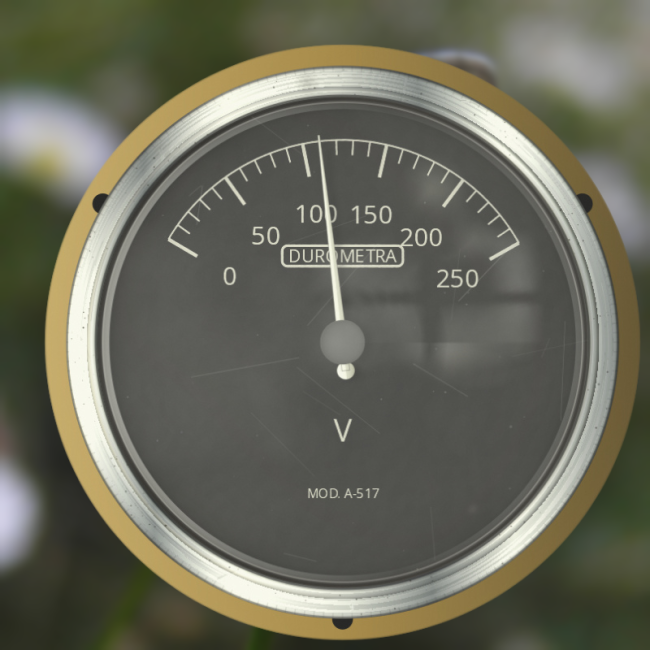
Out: 110 V
